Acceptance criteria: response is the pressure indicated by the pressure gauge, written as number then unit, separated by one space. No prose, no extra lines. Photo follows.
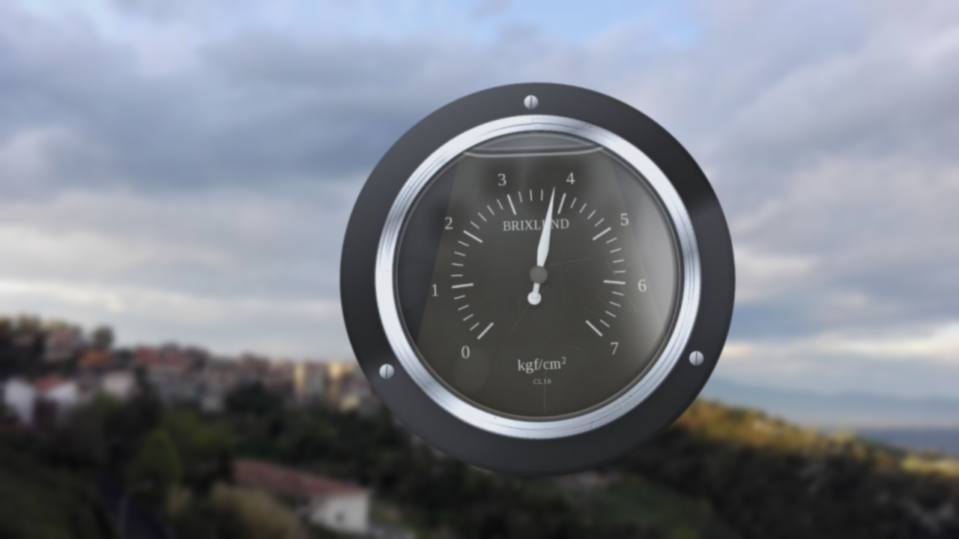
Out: 3.8 kg/cm²
